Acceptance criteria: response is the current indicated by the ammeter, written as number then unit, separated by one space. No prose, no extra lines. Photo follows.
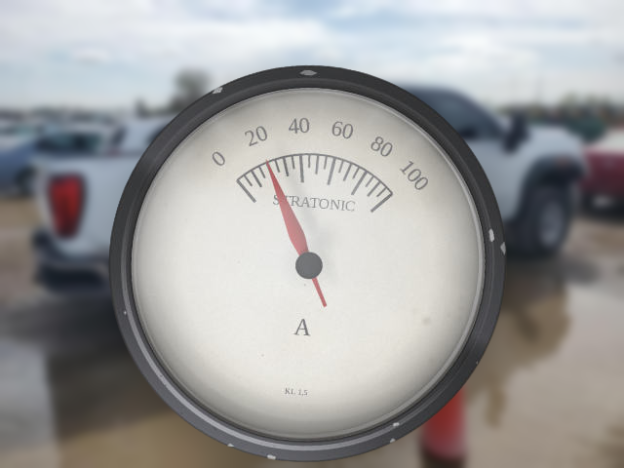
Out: 20 A
